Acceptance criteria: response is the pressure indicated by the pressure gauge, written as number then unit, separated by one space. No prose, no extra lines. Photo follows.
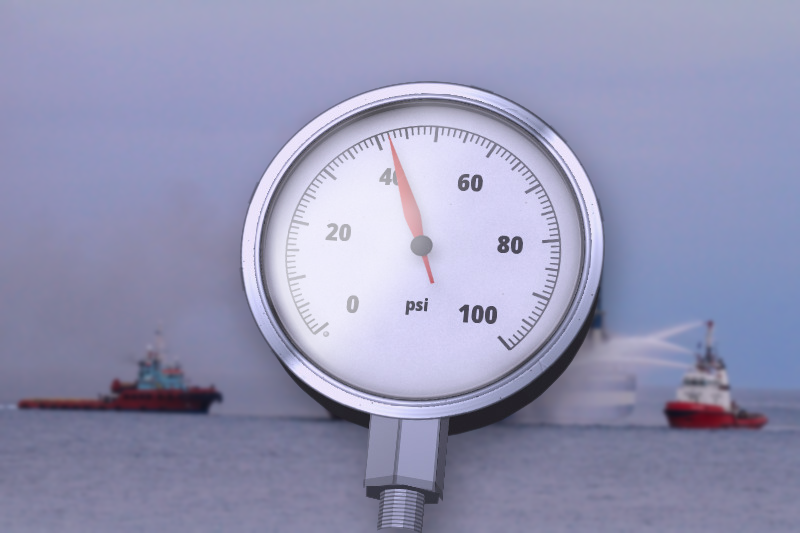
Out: 42 psi
